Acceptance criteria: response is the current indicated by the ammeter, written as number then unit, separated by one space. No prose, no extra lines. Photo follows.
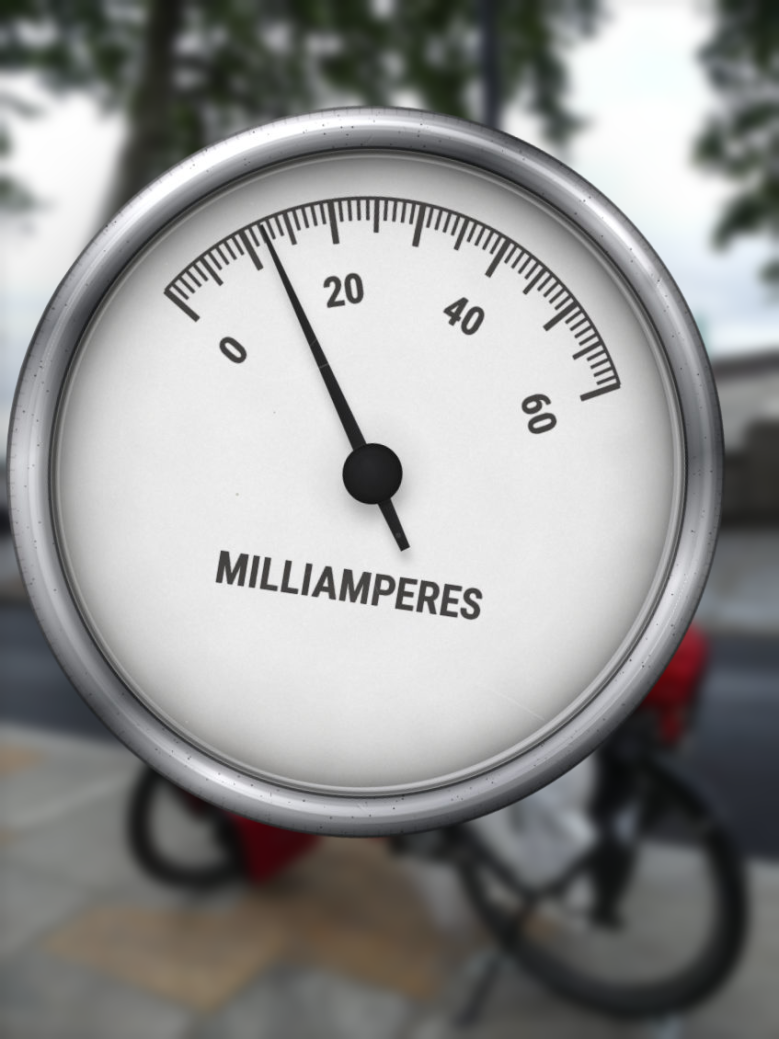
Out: 12 mA
